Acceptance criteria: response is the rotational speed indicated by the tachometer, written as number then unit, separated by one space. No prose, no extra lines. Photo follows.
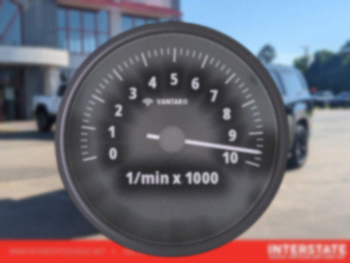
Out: 9600 rpm
